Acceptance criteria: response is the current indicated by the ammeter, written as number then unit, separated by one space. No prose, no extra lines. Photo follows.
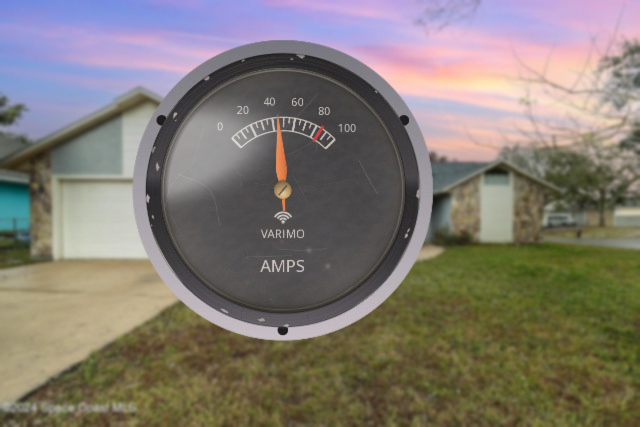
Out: 45 A
